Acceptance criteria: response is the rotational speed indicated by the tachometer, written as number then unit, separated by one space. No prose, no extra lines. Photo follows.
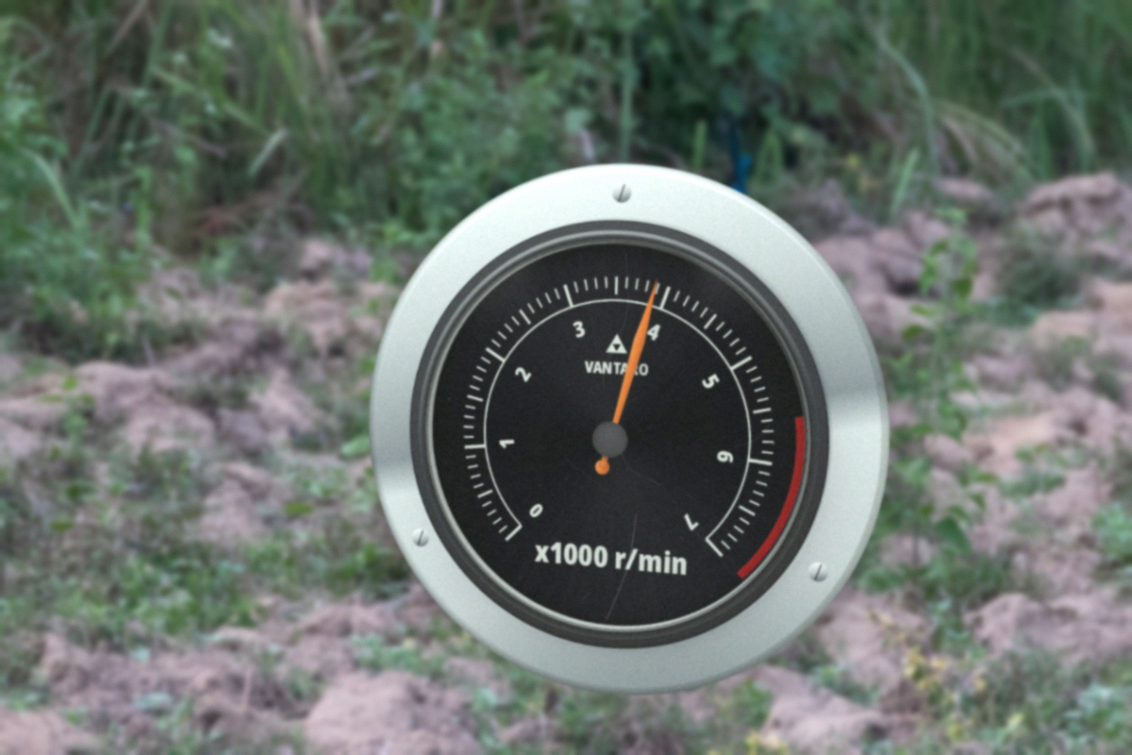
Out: 3900 rpm
